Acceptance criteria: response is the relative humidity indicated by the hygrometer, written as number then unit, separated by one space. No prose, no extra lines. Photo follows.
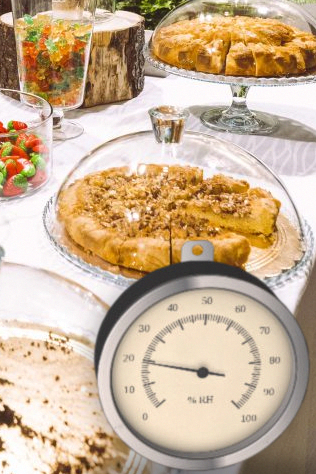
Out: 20 %
